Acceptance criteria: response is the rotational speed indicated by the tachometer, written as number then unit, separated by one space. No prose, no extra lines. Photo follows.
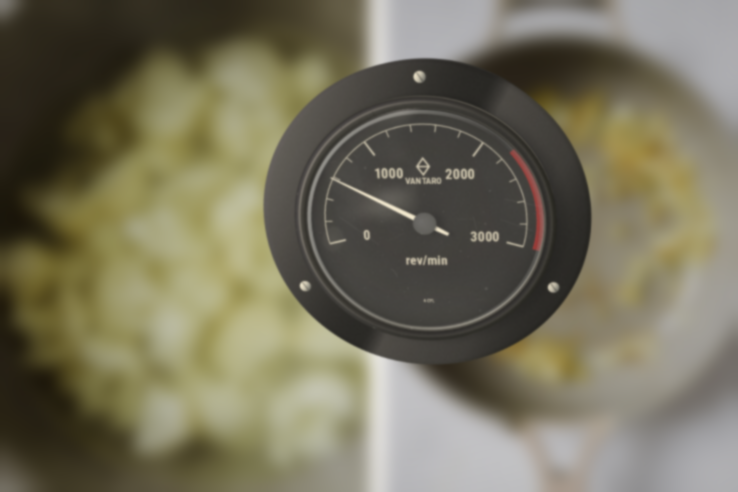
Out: 600 rpm
